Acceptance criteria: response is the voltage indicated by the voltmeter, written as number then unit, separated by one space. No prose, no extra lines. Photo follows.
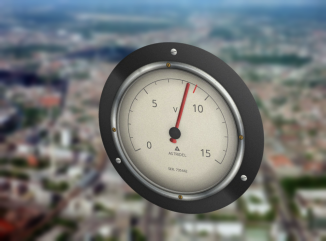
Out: 8.5 V
